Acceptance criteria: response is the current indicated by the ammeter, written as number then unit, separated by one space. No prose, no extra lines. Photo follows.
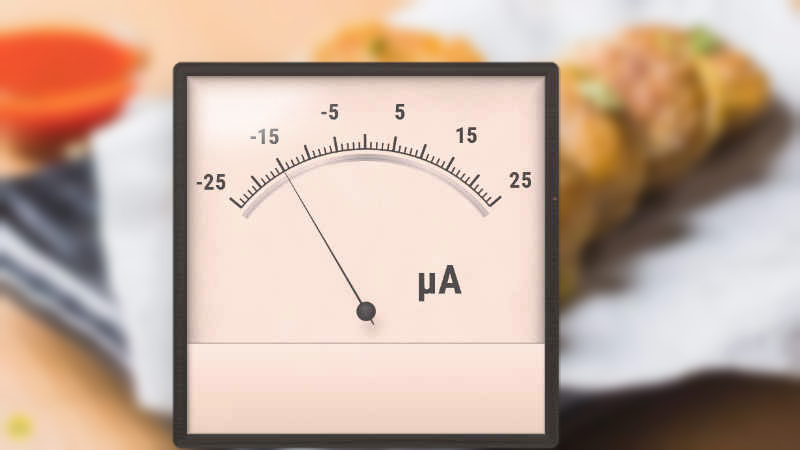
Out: -15 µA
